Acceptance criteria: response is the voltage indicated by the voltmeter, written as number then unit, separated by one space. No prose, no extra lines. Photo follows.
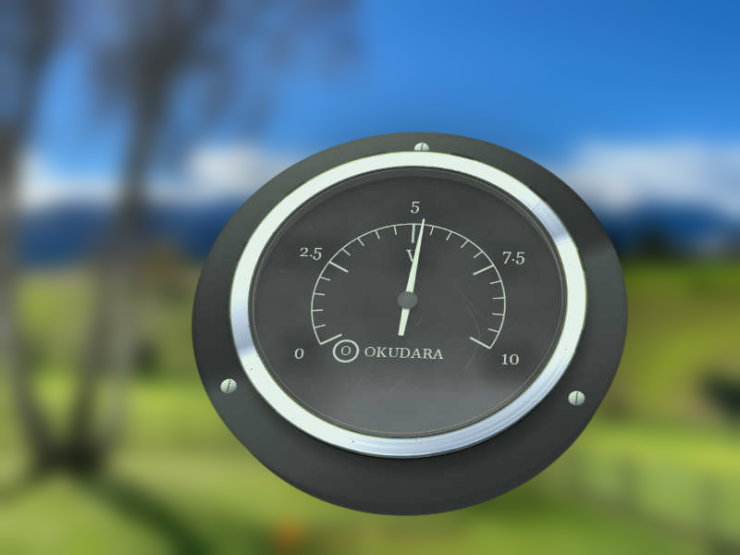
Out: 5.25 V
